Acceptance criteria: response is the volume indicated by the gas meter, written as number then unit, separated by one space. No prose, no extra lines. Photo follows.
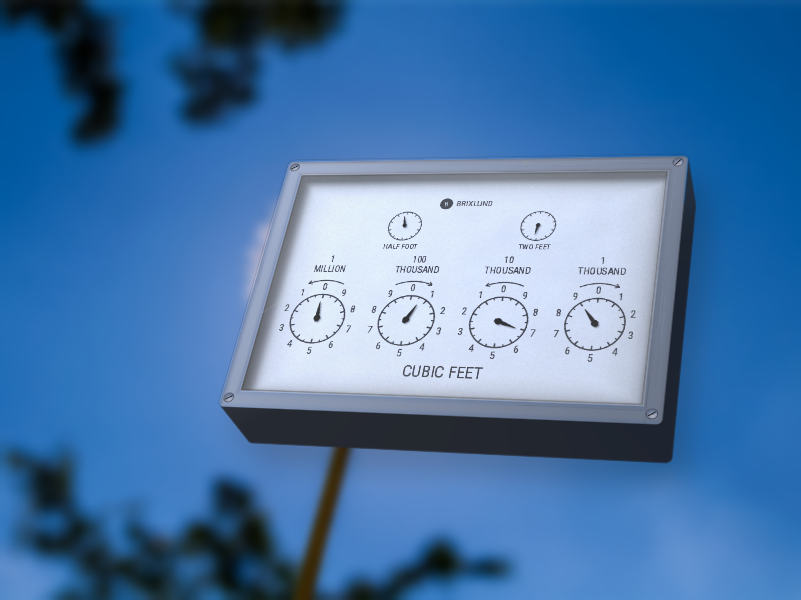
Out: 6900 ft³
